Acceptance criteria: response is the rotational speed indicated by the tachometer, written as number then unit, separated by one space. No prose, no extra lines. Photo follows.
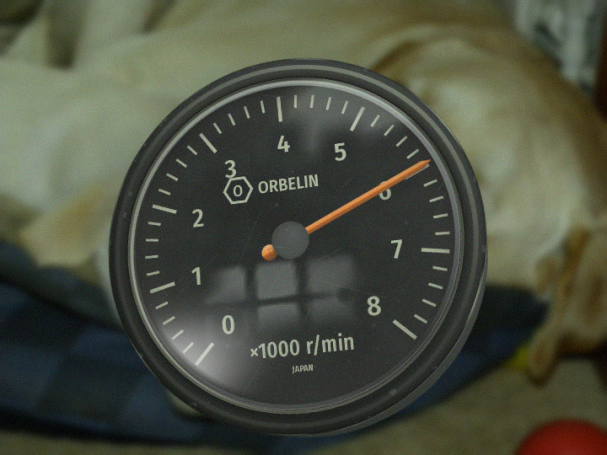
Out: 6000 rpm
